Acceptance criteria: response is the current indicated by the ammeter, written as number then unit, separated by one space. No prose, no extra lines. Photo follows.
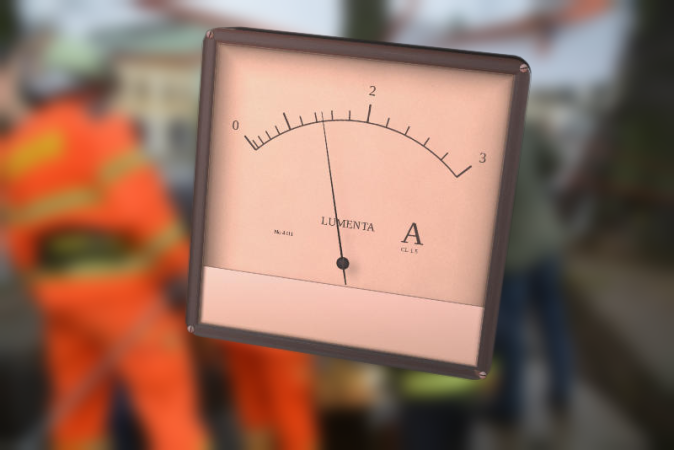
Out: 1.5 A
